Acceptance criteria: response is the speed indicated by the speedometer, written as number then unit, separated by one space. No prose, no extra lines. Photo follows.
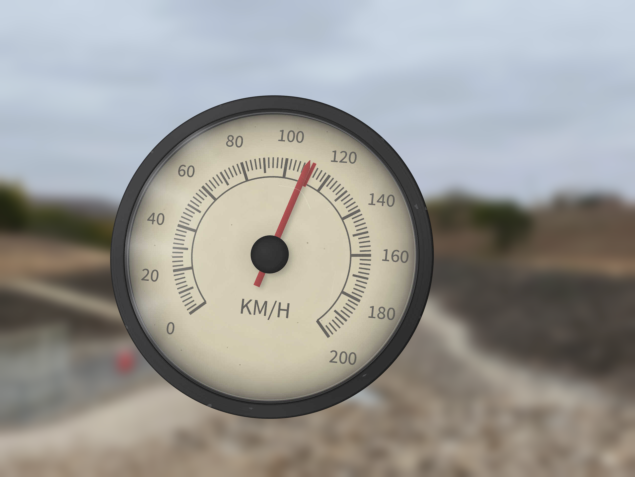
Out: 110 km/h
